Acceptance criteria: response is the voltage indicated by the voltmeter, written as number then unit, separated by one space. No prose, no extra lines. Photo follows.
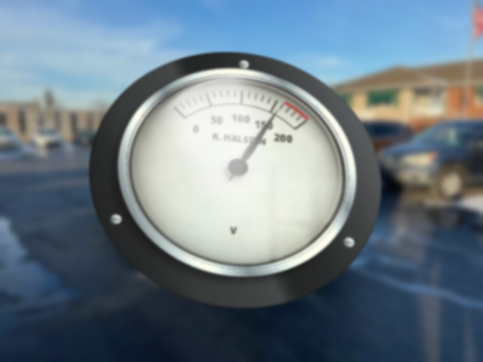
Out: 160 V
